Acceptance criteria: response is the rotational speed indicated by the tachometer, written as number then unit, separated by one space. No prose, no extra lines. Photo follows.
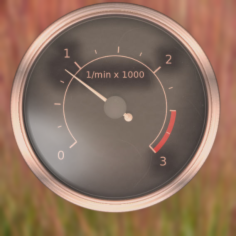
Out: 875 rpm
